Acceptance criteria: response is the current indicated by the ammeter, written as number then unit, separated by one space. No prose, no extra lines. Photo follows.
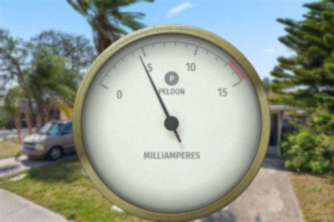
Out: 4.5 mA
